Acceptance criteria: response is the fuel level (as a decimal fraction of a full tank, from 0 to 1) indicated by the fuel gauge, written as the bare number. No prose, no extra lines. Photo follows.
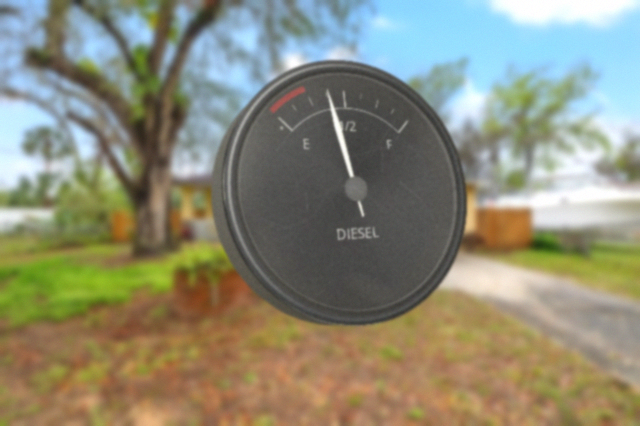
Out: 0.375
